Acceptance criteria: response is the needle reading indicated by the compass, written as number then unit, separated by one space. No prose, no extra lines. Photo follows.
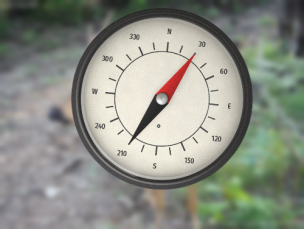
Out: 30 °
